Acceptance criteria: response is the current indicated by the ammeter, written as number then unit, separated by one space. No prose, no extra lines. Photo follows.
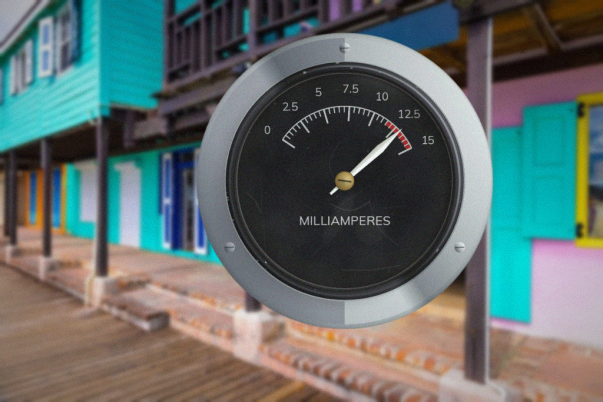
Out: 13 mA
